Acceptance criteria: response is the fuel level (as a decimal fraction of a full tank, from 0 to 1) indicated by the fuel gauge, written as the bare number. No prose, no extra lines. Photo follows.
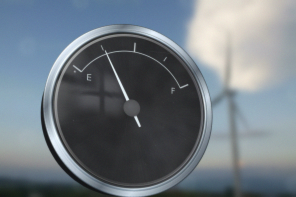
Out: 0.25
